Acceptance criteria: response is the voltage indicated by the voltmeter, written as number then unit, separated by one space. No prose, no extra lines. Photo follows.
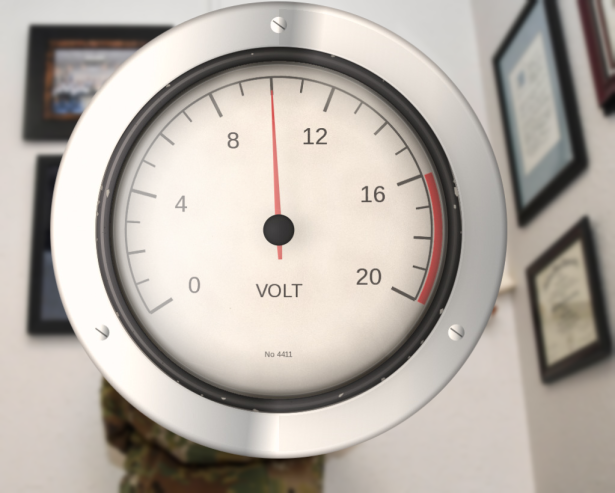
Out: 10 V
